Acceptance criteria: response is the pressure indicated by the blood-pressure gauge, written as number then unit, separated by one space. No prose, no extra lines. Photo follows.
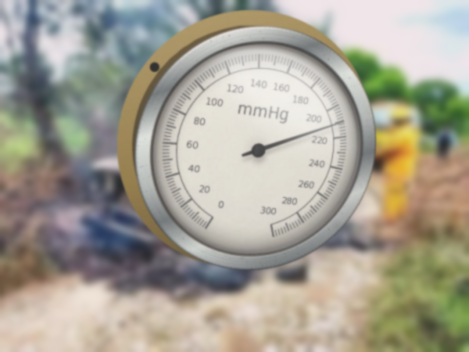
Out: 210 mmHg
